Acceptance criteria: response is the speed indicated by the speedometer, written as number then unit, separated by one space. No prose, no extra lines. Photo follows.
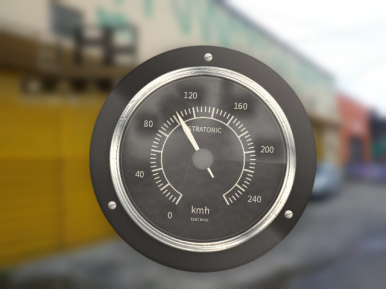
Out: 104 km/h
